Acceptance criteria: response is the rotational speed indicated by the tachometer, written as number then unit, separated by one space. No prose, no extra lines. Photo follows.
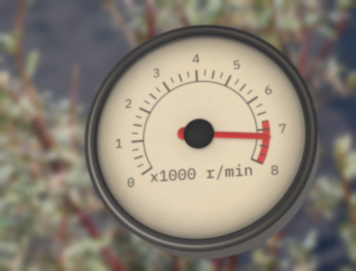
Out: 7250 rpm
